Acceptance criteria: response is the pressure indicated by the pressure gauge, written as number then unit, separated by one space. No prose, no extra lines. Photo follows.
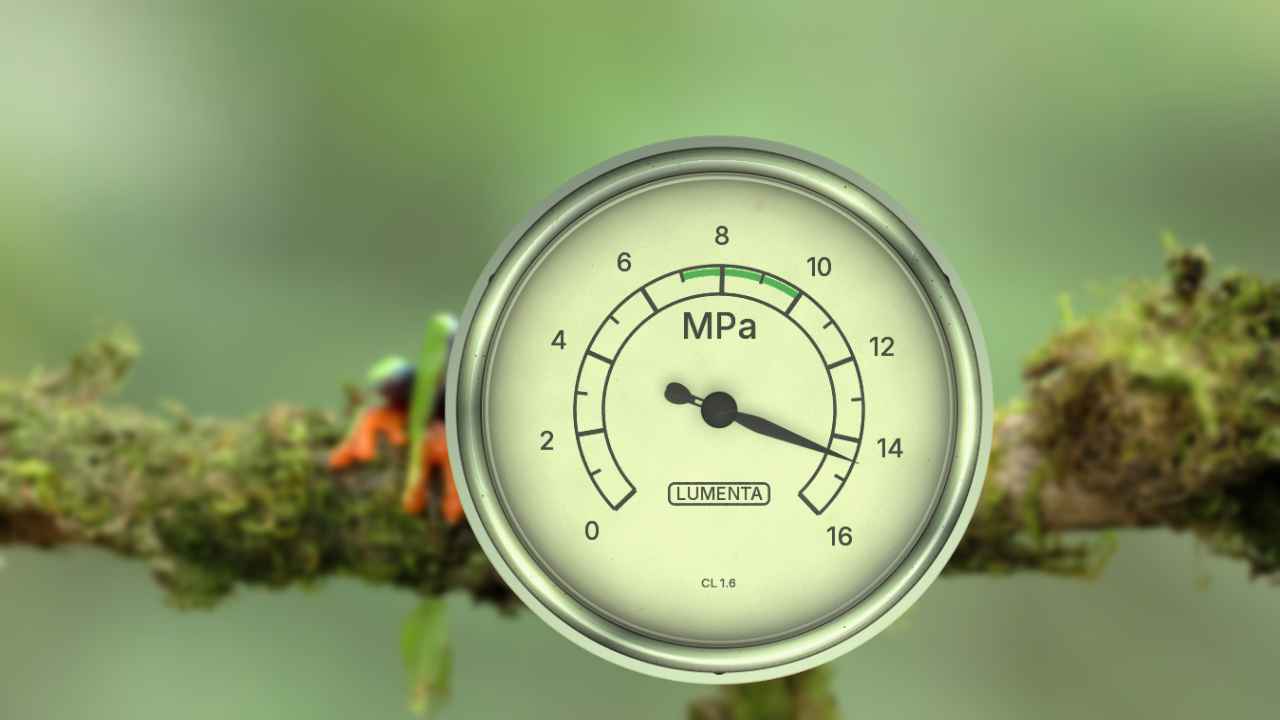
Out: 14.5 MPa
